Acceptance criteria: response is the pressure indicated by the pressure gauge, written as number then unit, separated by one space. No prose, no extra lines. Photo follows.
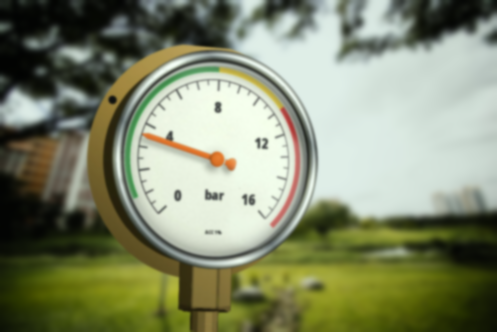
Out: 3.5 bar
